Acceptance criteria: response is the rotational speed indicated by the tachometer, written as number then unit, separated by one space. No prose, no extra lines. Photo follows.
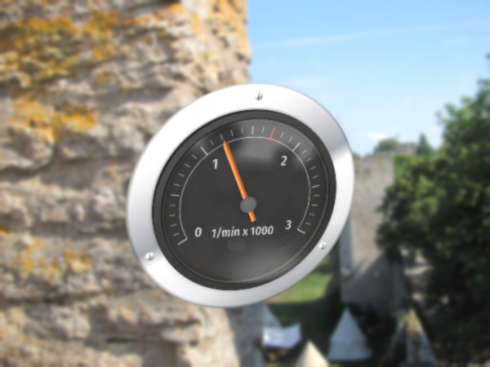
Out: 1200 rpm
